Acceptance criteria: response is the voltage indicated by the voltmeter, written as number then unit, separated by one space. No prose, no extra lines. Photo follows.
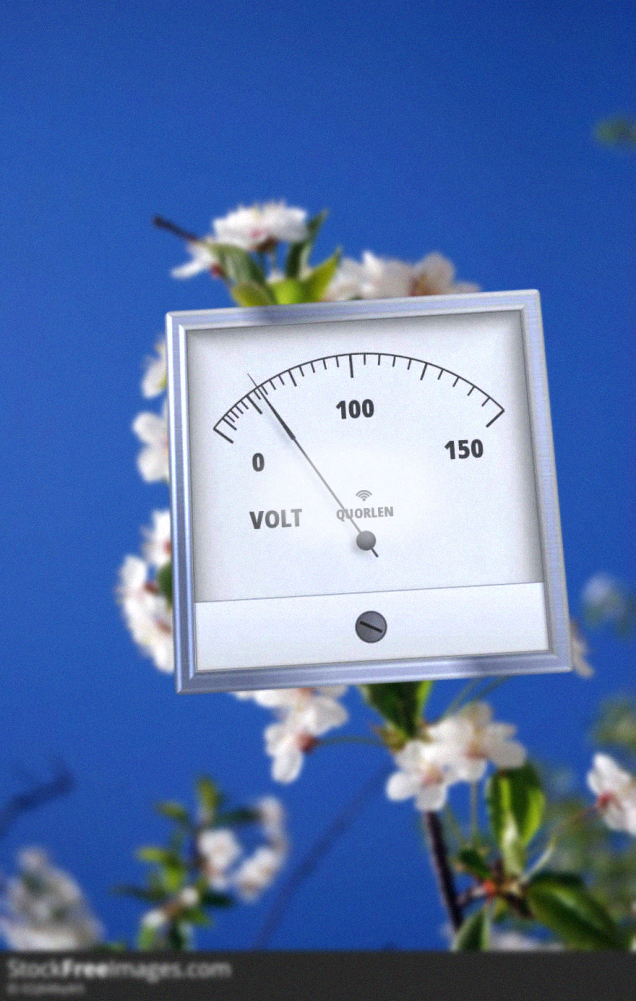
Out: 57.5 V
